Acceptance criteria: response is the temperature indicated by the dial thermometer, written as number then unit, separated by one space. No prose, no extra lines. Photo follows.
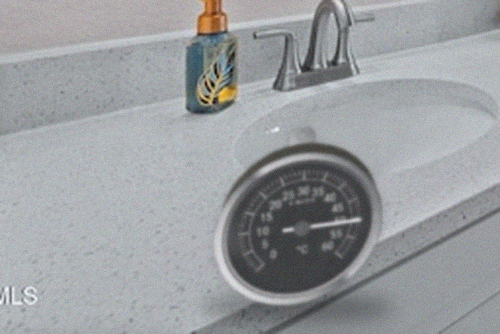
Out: 50 °C
